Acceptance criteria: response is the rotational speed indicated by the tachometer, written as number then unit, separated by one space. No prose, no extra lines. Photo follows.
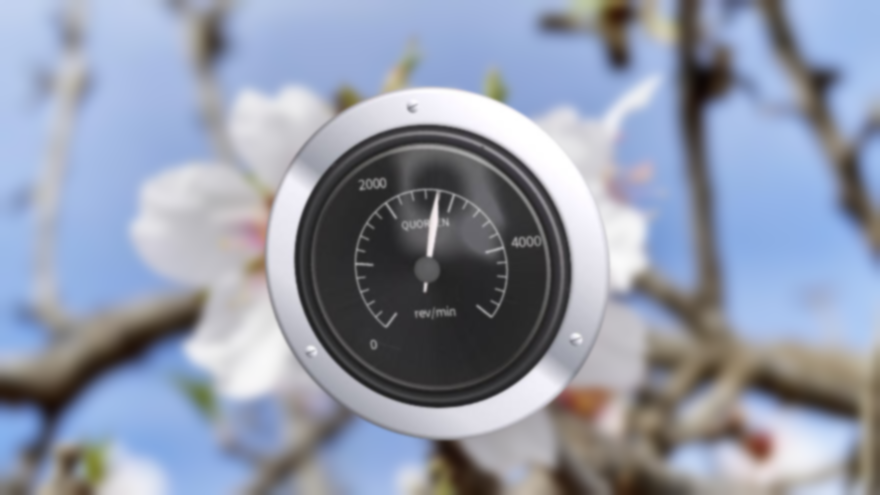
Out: 2800 rpm
